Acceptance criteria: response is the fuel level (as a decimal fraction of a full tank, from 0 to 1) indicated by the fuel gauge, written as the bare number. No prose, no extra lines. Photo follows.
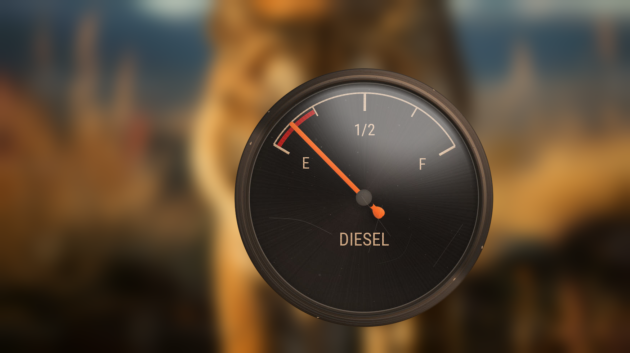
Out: 0.125
